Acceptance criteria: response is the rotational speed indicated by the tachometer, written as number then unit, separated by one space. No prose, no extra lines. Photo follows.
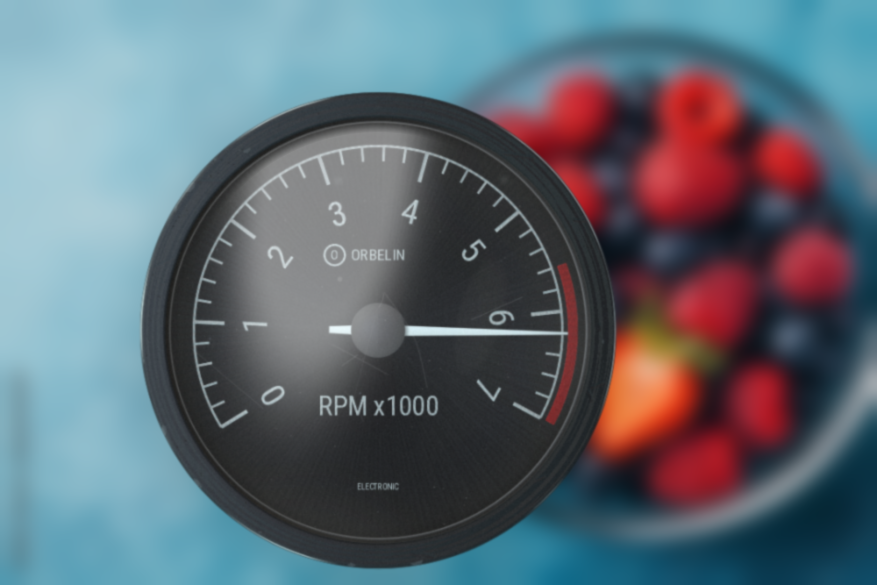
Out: 6200 rpm
